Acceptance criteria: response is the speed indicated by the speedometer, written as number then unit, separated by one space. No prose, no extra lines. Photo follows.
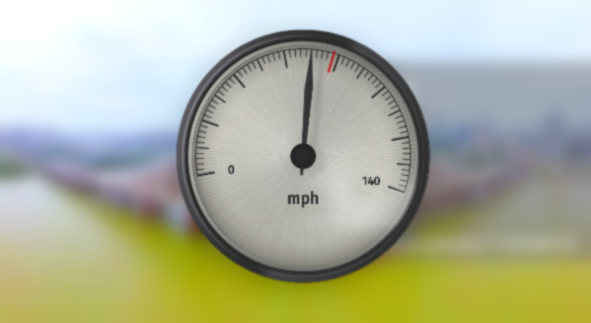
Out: 70 mph
